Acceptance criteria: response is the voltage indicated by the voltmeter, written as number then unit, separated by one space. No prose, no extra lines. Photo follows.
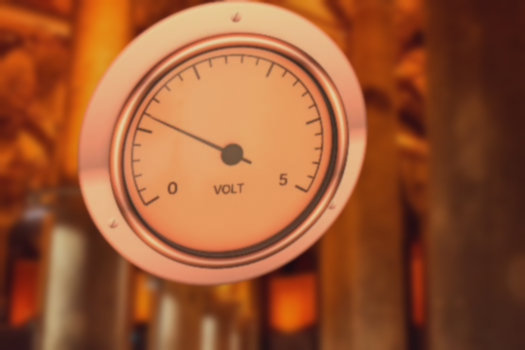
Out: 1.2 V
